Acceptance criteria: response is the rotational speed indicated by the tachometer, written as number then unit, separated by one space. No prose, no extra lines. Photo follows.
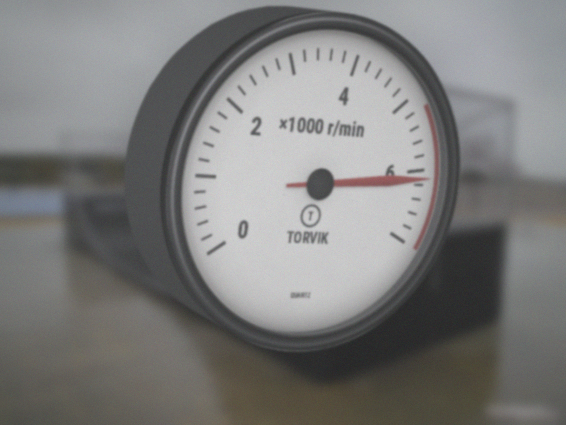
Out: 6100 rpm
